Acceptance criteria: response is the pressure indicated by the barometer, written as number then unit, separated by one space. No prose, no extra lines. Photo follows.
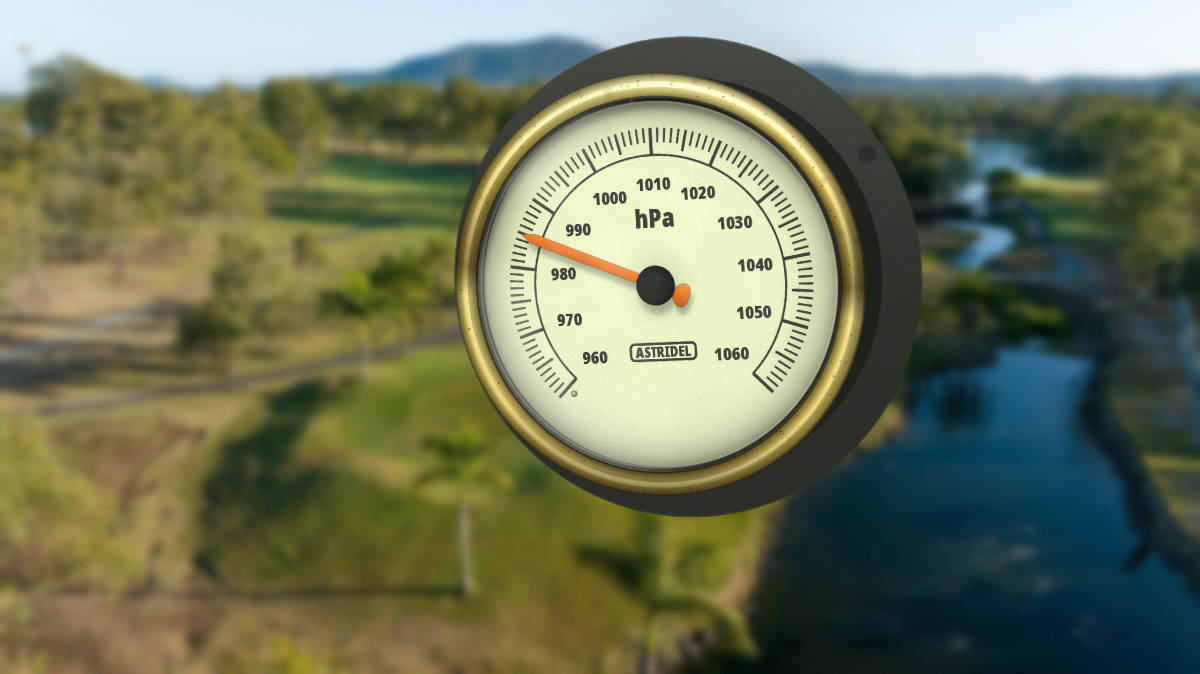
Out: 985 hPa
